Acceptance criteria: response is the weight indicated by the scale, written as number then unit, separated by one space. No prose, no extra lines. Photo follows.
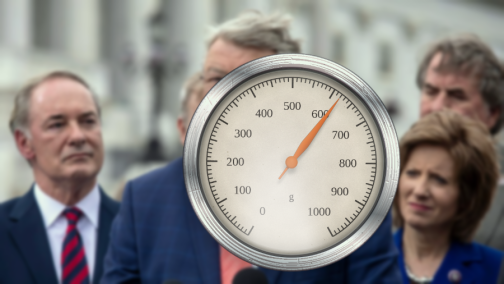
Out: 620 g
